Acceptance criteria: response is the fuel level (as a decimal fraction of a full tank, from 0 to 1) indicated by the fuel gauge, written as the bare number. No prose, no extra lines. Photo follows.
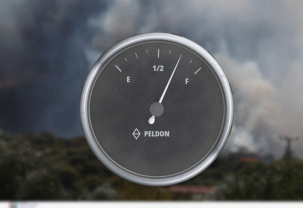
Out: 0.75
